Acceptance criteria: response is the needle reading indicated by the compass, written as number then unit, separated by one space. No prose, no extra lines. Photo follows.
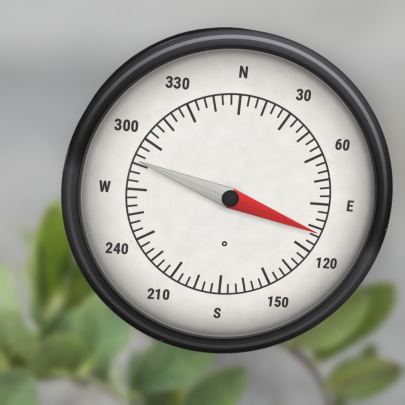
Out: 107.5 °
